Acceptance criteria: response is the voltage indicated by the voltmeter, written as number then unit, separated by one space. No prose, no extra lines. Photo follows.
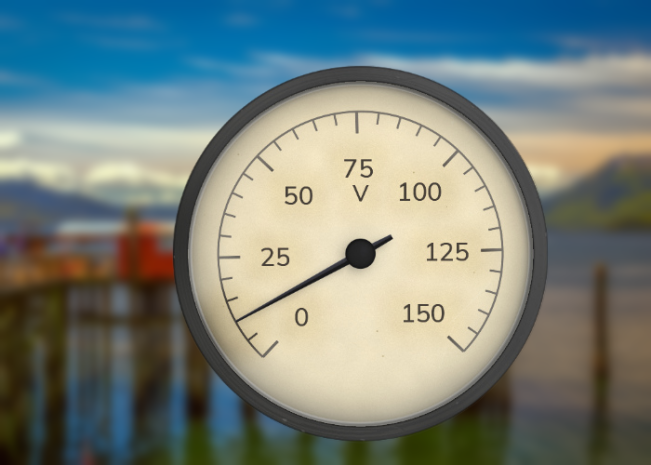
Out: 10 V
